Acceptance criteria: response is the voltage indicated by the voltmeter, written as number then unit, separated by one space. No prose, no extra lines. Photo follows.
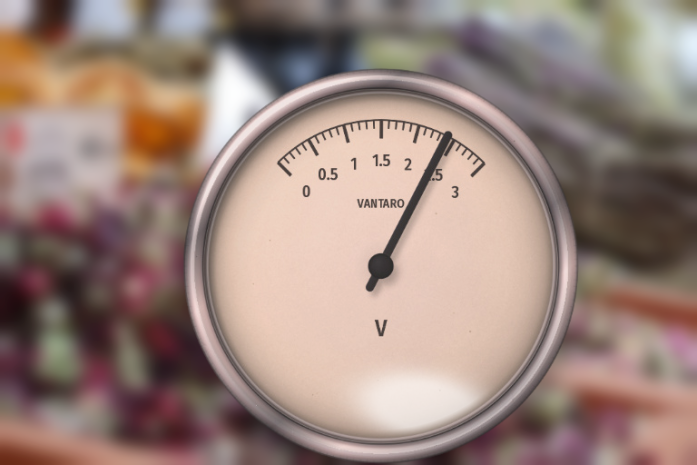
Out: 2.4 V
